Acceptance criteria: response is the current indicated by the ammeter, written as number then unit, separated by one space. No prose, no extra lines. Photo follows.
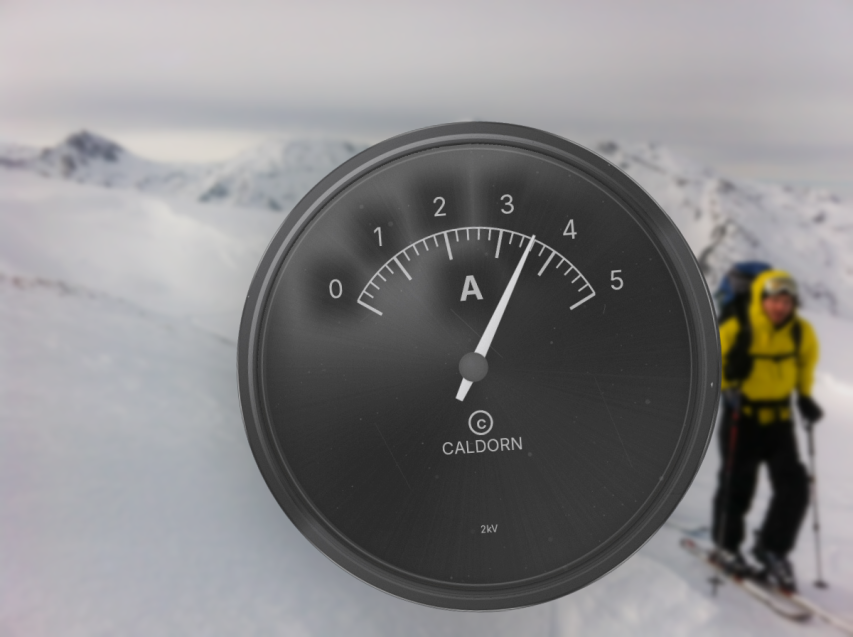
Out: 3.6 A
